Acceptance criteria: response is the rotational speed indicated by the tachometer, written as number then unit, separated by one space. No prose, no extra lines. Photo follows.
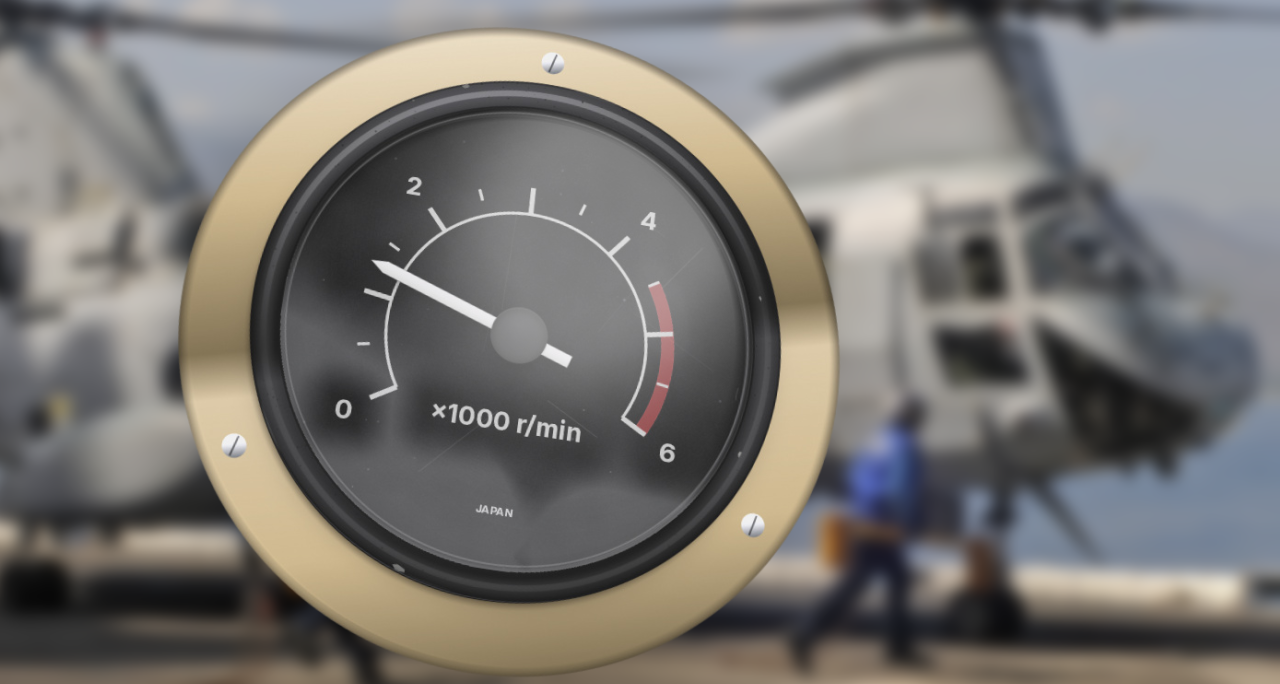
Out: 1250 rpm
